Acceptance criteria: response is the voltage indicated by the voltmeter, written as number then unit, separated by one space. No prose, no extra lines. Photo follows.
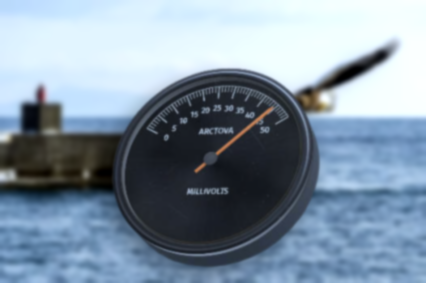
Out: 45 mV
